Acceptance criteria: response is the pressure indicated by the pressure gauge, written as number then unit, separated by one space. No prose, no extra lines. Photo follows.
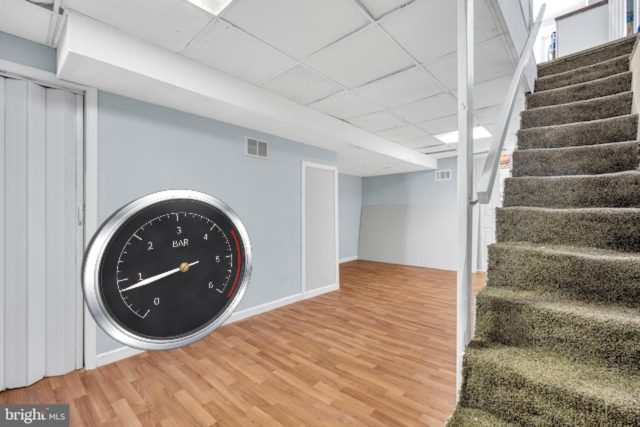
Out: 0.8 bar
